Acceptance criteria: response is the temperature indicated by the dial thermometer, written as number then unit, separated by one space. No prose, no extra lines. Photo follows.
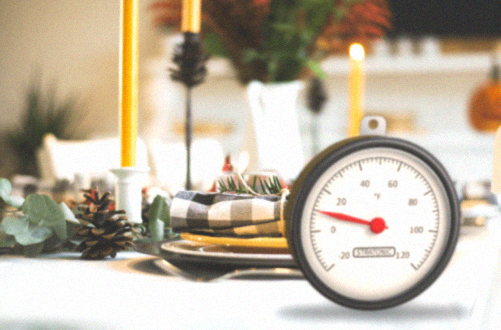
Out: 10 °F
